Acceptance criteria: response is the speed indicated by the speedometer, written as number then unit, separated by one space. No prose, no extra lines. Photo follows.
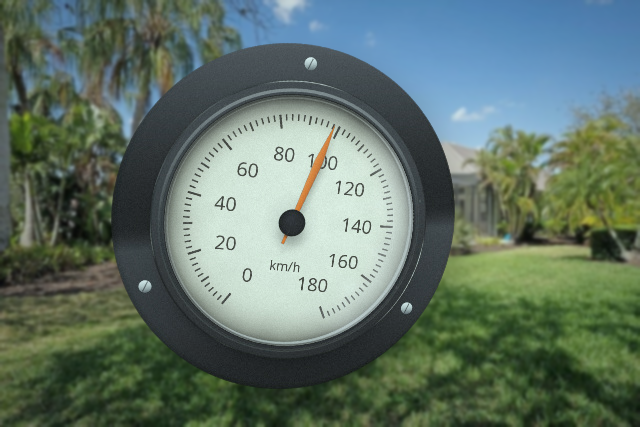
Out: 98 km/h
